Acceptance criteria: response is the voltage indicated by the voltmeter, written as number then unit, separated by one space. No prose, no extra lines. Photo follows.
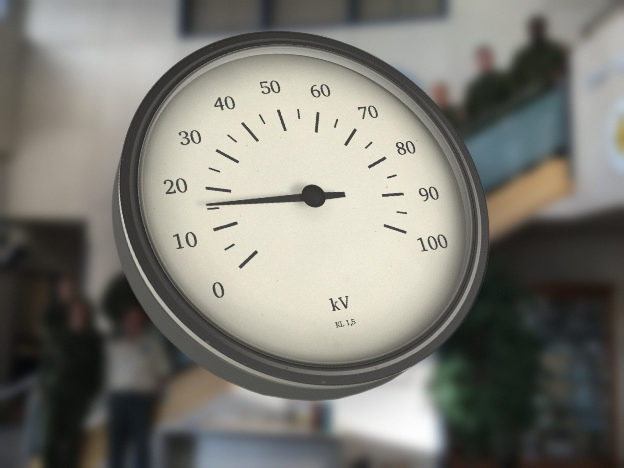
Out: 15 kV
